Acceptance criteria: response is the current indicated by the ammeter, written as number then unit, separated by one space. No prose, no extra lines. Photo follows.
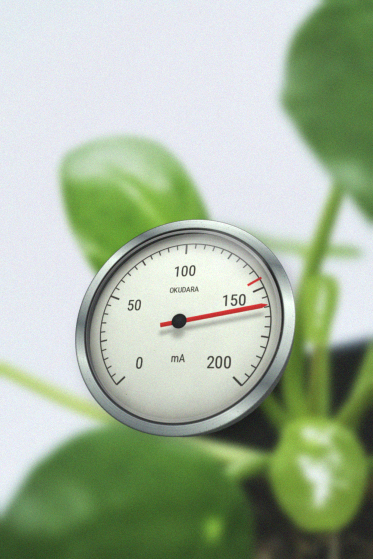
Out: 160 mA
